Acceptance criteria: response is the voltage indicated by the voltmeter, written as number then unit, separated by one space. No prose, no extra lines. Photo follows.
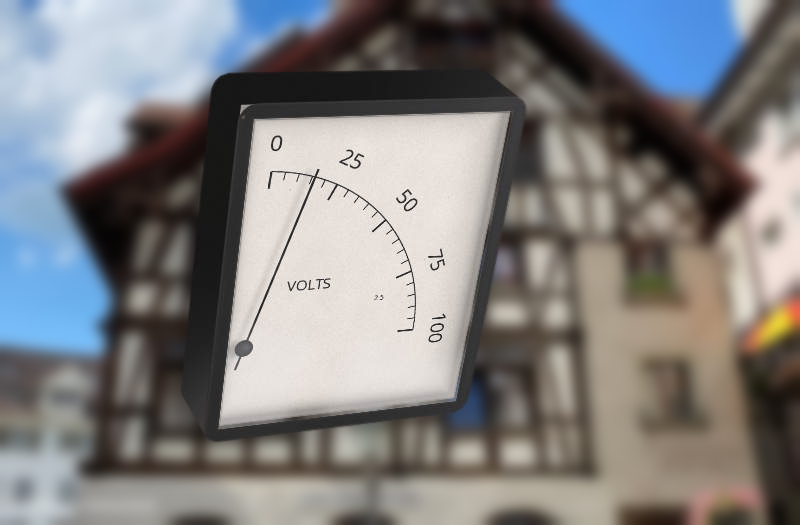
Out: 15 V
